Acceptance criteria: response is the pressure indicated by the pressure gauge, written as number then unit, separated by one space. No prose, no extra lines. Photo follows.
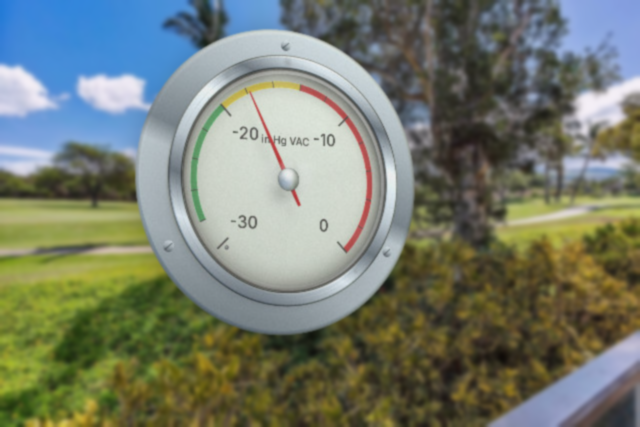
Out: -18 inHg
